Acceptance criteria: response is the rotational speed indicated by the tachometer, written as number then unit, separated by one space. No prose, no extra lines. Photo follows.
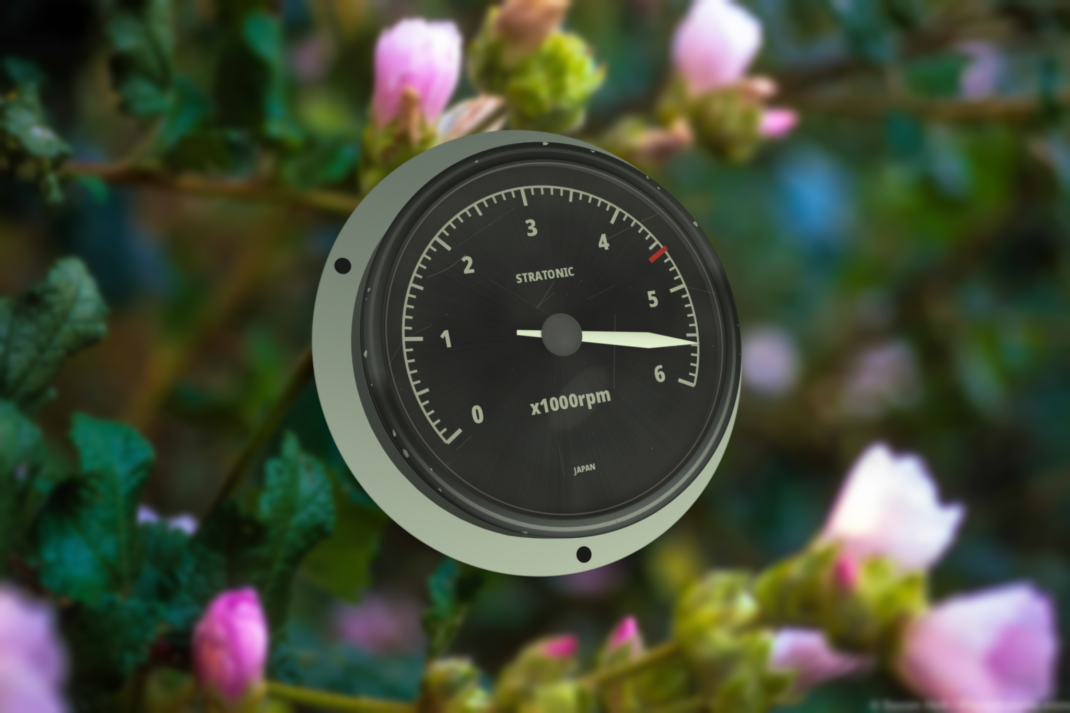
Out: 5600 rpm
